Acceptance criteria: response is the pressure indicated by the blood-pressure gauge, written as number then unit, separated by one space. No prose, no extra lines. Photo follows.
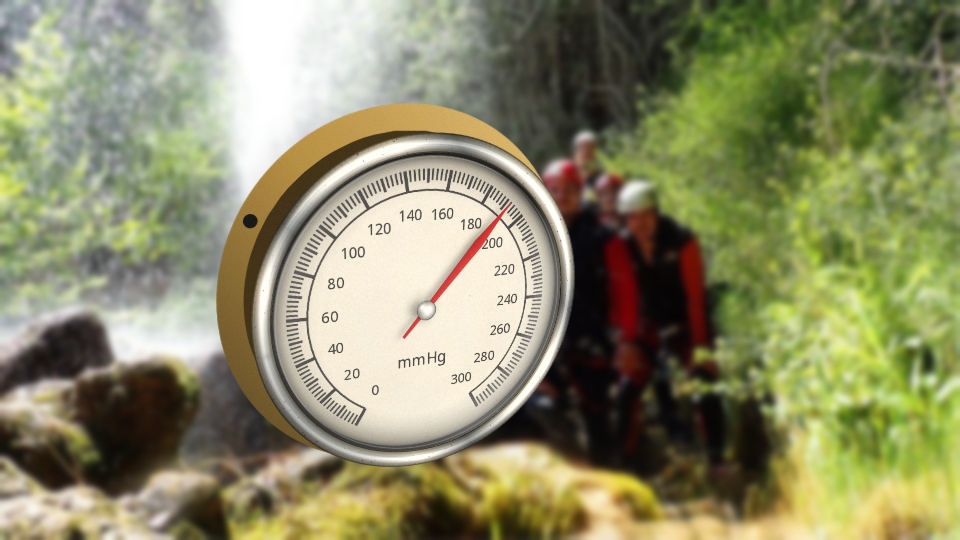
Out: 190 mmHg
